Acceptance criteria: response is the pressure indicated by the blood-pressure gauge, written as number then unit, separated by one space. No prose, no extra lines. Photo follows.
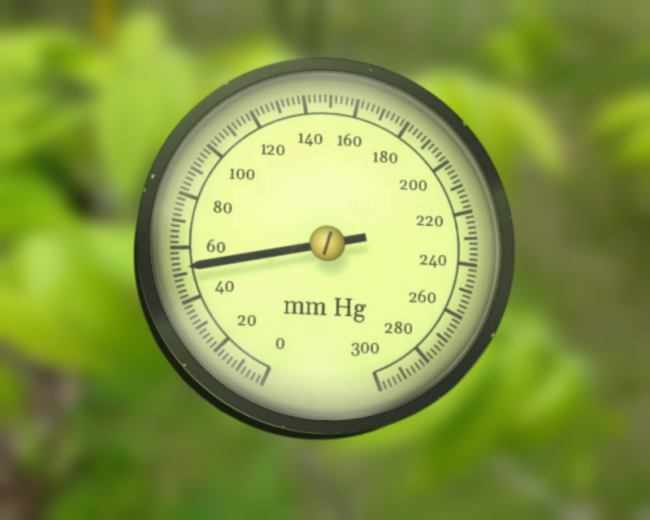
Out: 52 mmHg
